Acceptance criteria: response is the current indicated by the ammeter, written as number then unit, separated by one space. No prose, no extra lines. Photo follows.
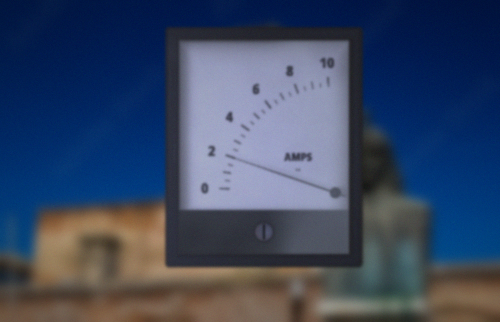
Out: 2 A
